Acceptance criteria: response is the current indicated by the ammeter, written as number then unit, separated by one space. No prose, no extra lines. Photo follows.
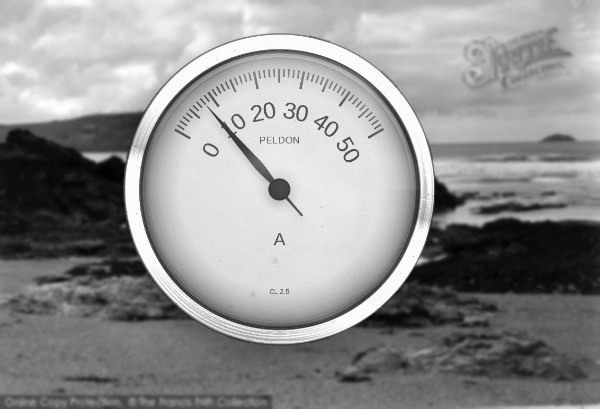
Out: 8 A
